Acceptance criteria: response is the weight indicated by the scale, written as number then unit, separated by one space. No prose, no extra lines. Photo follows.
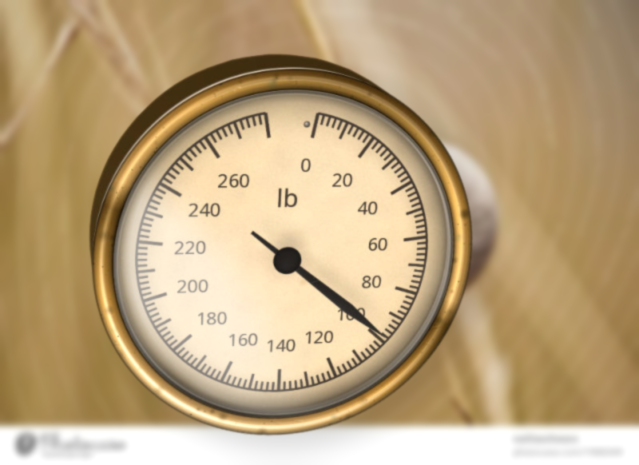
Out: 98 lb
